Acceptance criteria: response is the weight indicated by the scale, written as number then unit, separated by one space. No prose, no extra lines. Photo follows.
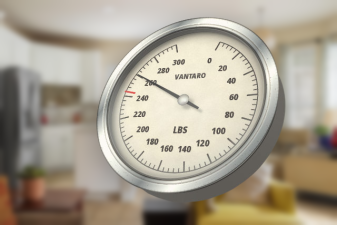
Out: 260 lb
